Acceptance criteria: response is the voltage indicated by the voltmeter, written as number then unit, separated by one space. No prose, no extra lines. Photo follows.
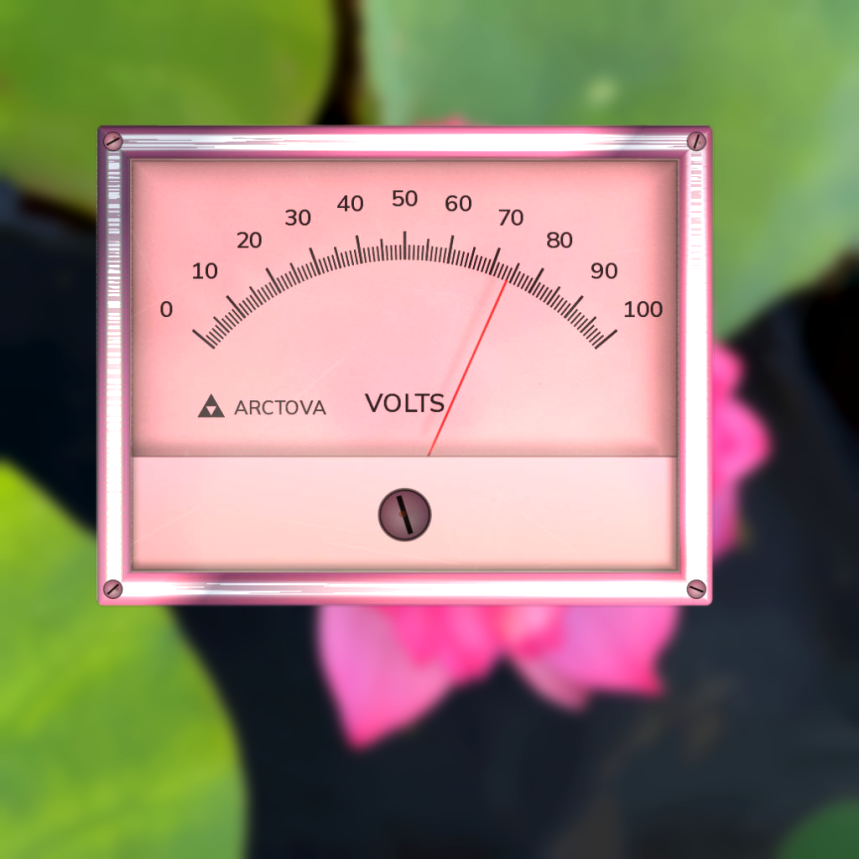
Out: 74 V
